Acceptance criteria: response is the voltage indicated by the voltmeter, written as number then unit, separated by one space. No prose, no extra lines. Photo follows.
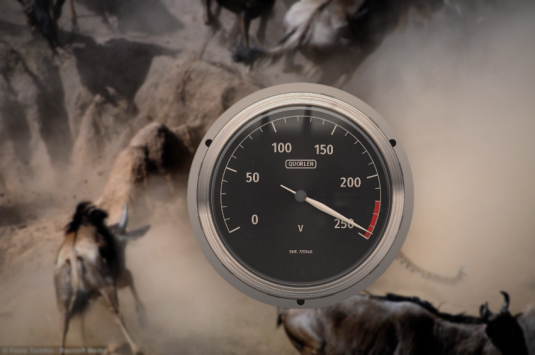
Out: 245 V
